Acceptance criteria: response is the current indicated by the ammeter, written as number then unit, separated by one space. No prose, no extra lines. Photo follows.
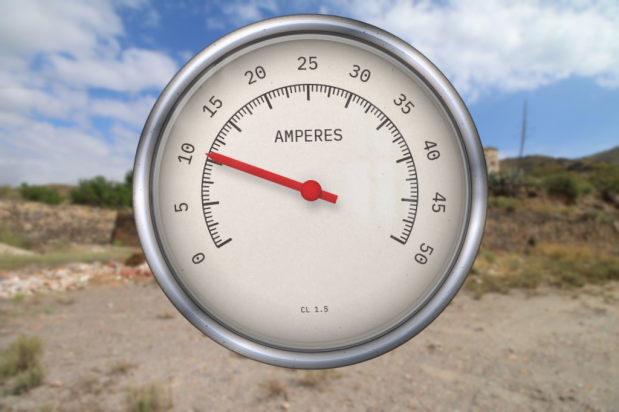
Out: 10.5 A
